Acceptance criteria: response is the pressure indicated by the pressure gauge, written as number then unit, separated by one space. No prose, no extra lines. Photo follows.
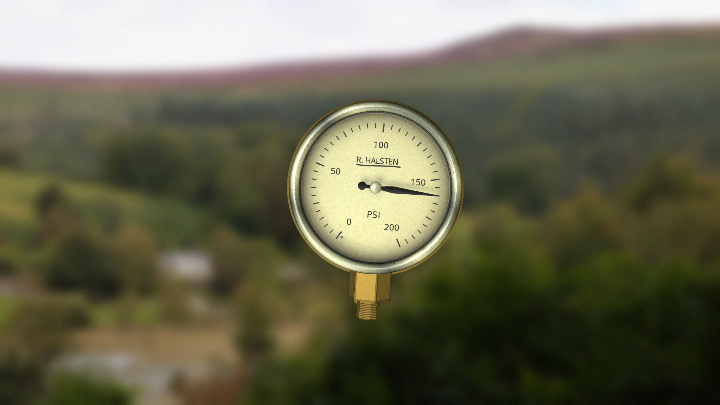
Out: 160 psi
